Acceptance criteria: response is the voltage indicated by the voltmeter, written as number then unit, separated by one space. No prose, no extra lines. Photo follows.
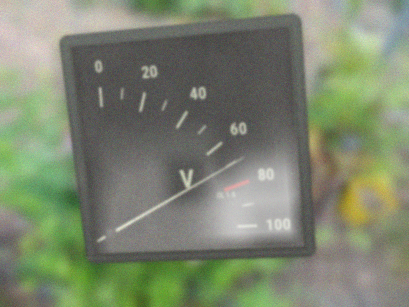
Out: 70 V
